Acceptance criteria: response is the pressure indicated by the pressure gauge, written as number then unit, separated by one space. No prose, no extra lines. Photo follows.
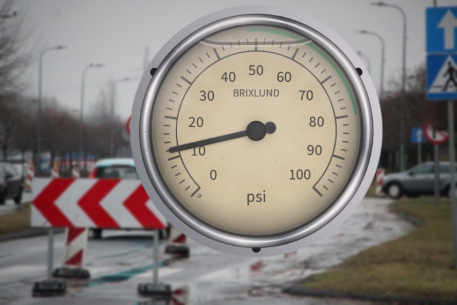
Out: 12 psi
